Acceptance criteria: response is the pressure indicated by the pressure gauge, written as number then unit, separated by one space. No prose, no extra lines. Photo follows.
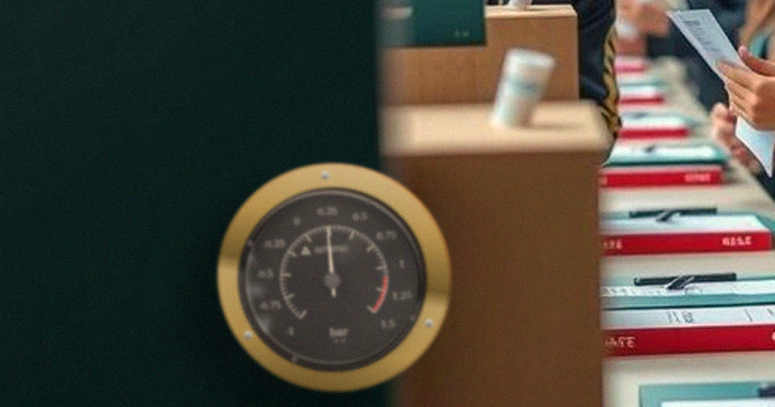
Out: 0.25 bar
